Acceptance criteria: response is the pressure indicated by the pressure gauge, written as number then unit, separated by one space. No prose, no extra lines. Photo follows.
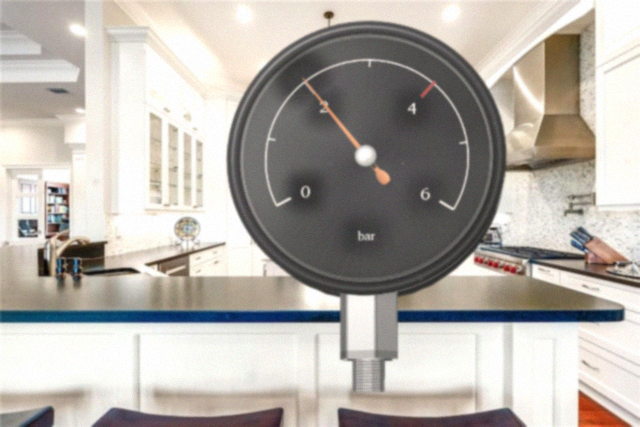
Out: 2 bar
